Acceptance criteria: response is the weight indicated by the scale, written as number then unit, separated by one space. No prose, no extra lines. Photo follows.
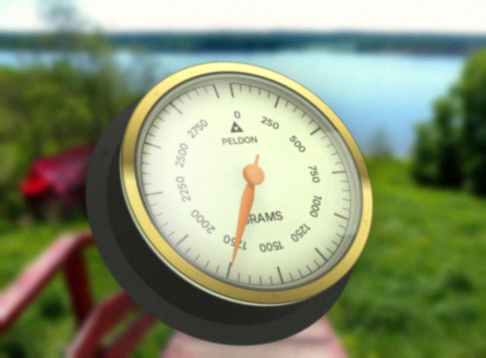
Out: 1750 g
